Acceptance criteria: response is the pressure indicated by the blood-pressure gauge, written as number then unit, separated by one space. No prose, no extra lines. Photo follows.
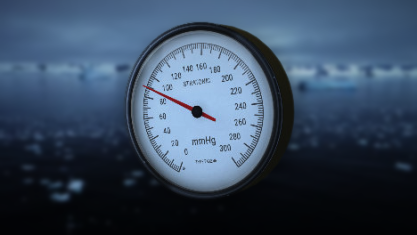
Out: 90 mmHg
